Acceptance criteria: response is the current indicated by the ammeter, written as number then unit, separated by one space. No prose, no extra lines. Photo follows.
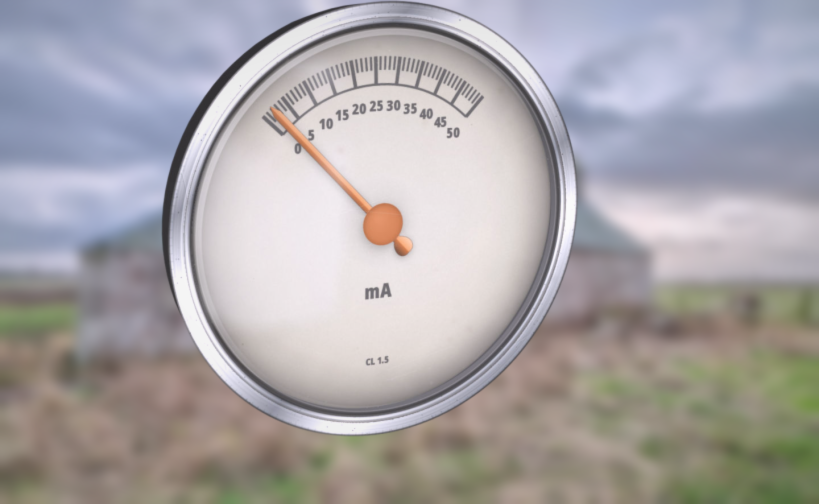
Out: 2 mA
